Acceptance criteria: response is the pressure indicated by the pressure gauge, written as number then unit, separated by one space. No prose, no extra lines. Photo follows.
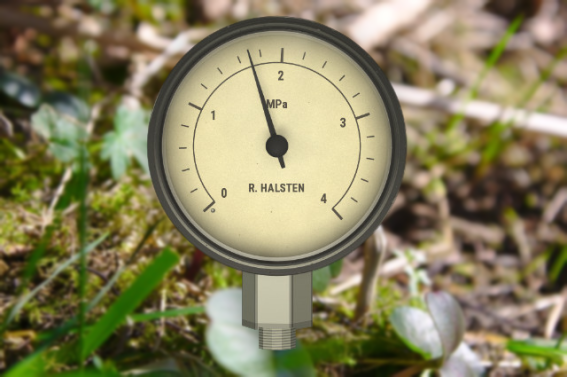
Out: 1.7 MPa
